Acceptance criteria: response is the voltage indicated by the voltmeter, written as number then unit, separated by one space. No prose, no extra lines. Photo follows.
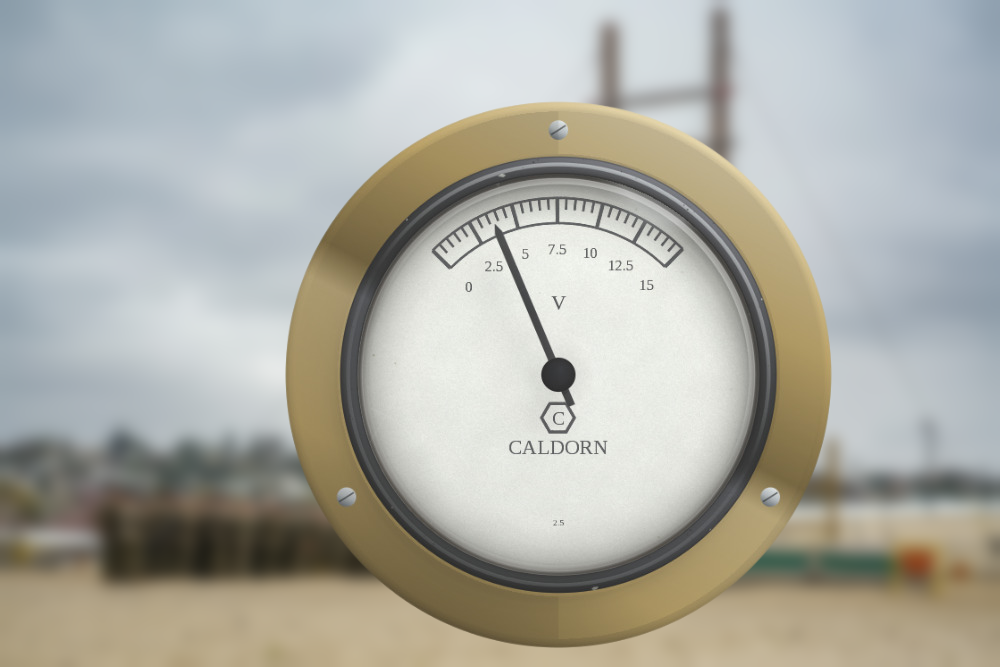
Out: 3.75 V
